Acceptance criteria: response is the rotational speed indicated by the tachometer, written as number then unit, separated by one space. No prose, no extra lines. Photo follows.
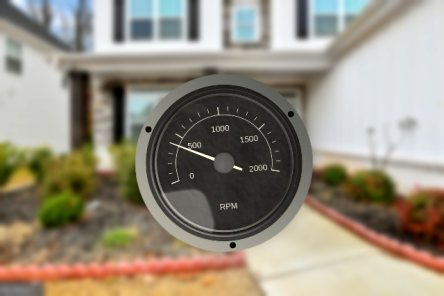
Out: 400 rpm
